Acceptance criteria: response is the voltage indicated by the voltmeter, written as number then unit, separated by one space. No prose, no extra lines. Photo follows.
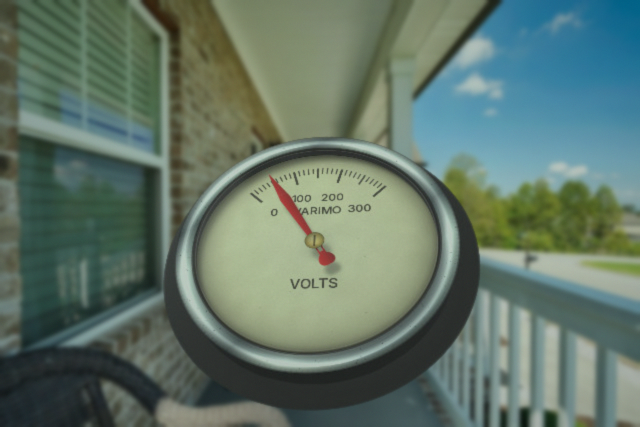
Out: 50 V
